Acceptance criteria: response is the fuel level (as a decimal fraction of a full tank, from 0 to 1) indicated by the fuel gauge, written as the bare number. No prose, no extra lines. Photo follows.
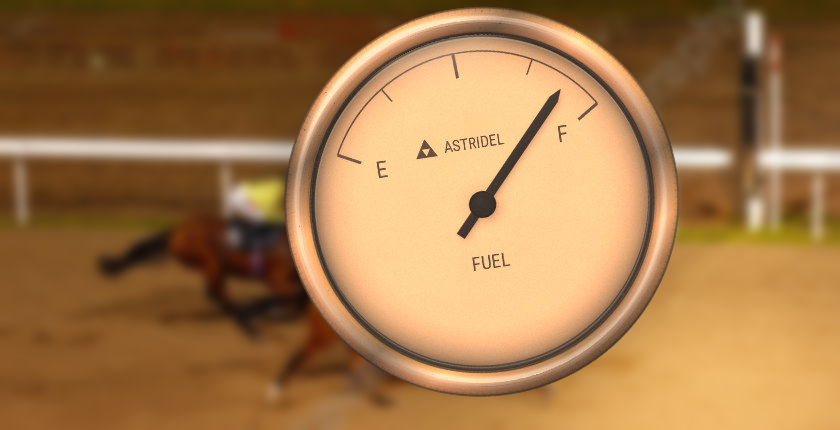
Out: 0.875
